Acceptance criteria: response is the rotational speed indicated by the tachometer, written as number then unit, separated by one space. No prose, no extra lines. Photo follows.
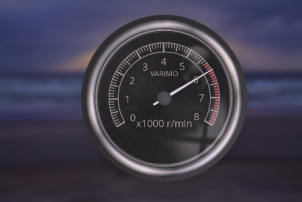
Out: 6000 rpm
